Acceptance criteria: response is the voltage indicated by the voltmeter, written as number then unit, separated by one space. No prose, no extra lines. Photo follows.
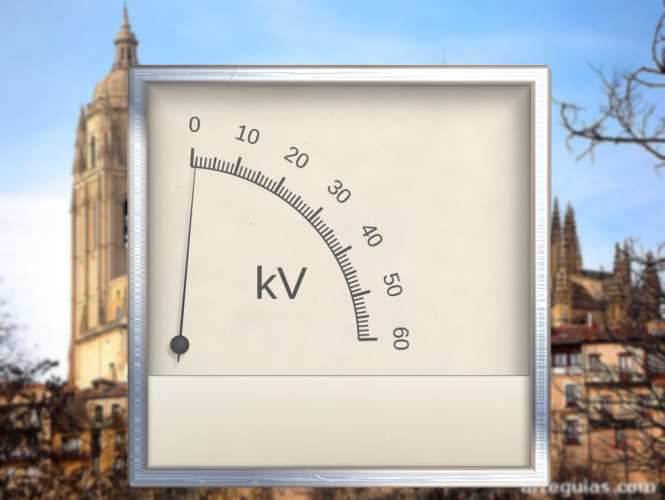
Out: 1 kV
